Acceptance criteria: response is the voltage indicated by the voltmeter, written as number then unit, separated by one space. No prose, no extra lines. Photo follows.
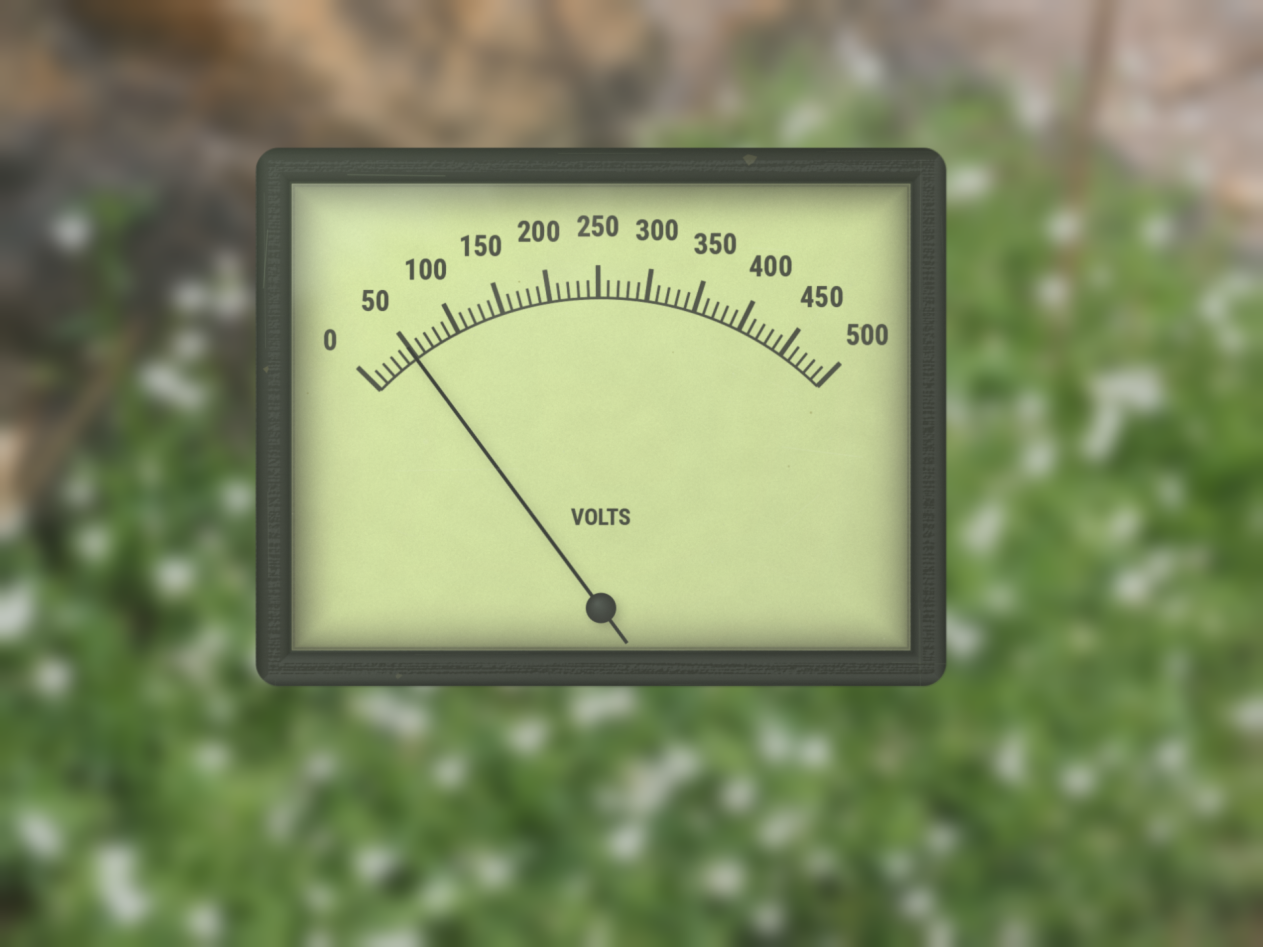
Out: 50 V
